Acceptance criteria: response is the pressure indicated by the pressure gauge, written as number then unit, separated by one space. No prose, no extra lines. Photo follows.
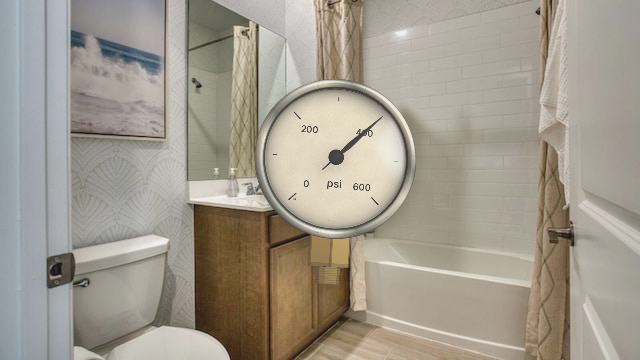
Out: 400 psi
